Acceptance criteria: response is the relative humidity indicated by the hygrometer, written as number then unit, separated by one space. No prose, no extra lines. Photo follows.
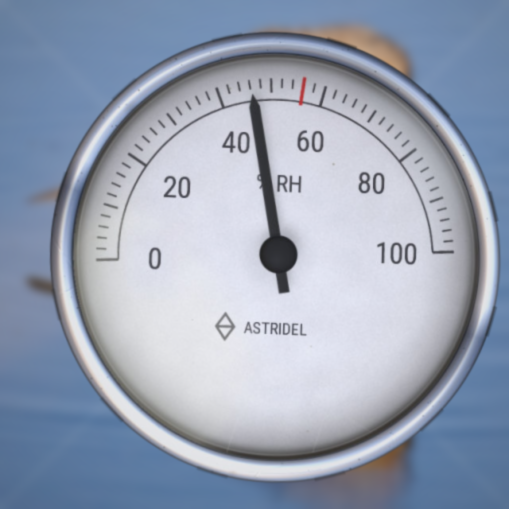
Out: 46 %
